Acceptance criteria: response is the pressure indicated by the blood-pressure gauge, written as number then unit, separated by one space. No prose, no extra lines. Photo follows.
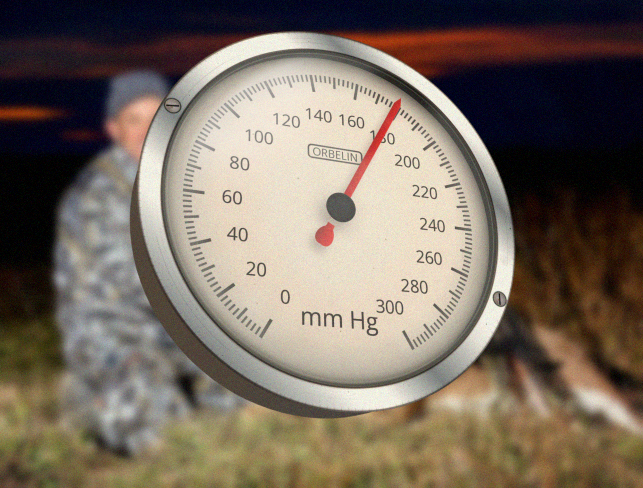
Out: 178 mmHg
